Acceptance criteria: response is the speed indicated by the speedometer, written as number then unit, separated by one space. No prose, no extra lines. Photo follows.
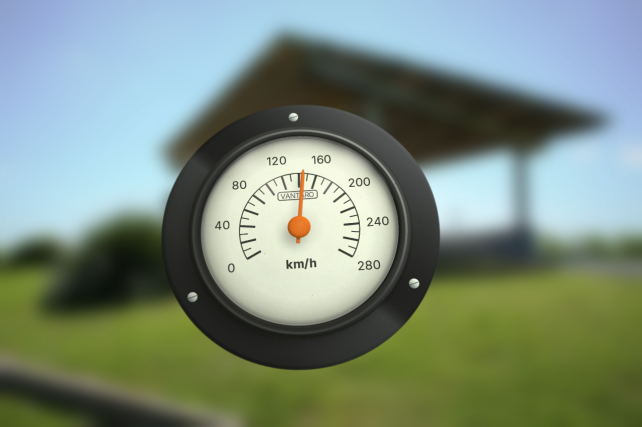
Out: 145 km/h
